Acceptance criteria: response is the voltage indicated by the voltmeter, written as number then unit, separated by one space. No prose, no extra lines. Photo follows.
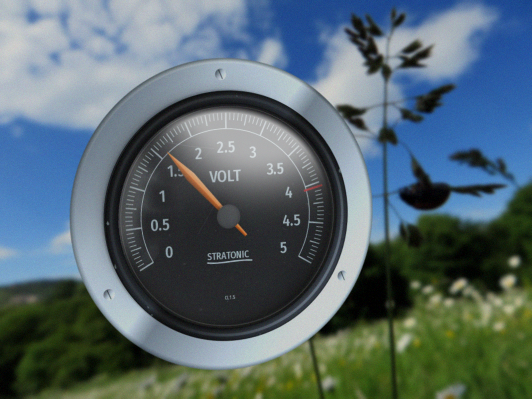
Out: 1.6 V
